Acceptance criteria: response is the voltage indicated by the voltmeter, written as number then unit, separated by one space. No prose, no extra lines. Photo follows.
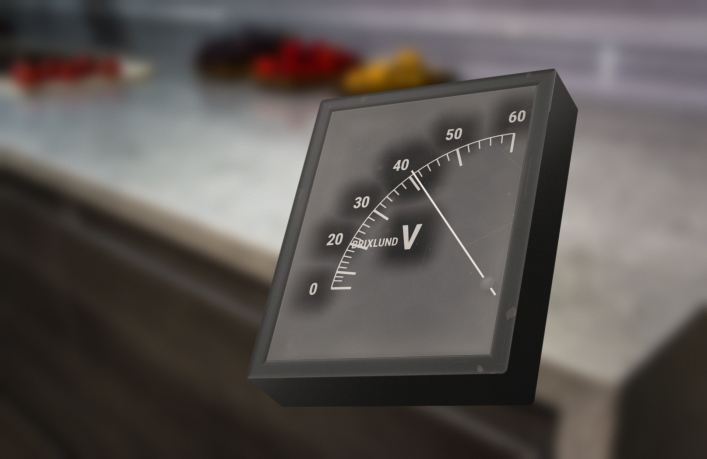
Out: 41 V
